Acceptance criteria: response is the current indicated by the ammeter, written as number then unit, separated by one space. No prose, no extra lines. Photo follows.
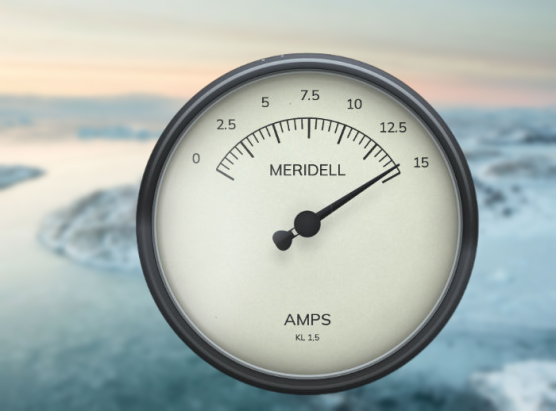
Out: 14.5 A
